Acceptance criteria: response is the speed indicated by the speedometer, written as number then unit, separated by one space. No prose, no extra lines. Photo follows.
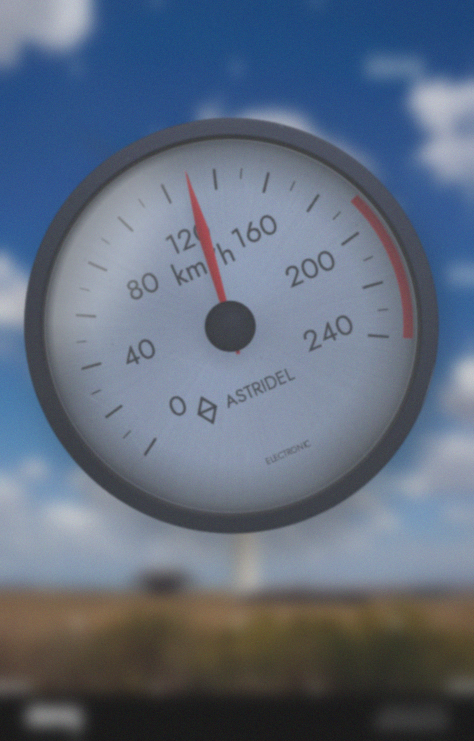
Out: 130 km/h
